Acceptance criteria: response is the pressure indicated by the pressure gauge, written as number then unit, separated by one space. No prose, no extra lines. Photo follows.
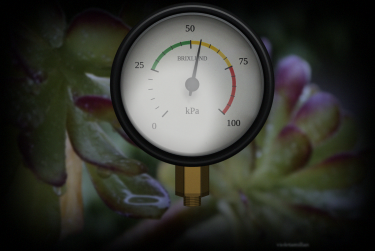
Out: 55 kPa
